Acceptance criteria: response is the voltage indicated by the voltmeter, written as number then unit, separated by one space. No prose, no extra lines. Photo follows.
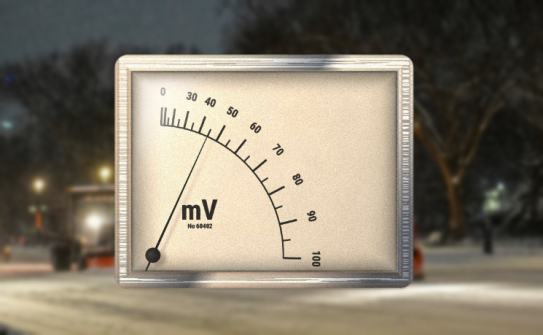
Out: 45 mV
